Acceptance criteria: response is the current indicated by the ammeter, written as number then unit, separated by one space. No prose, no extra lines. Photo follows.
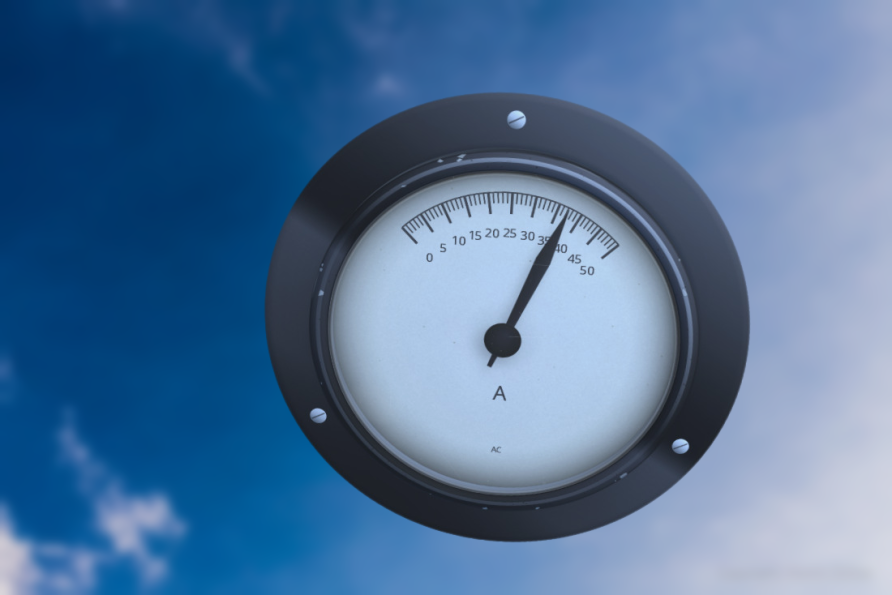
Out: 37 A
